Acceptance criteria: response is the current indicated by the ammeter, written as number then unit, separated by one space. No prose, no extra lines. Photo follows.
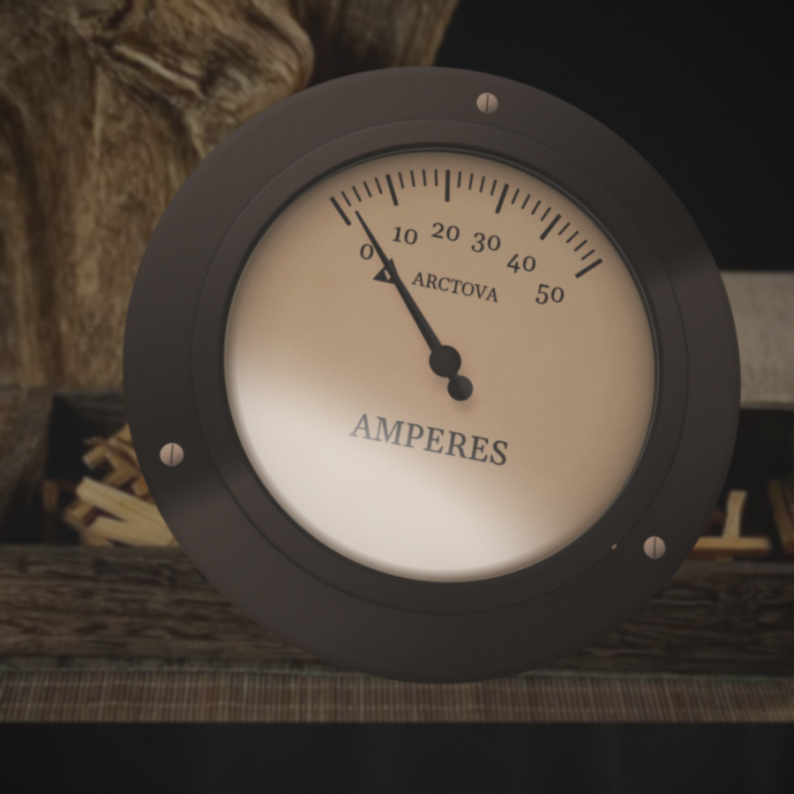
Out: 2 A
